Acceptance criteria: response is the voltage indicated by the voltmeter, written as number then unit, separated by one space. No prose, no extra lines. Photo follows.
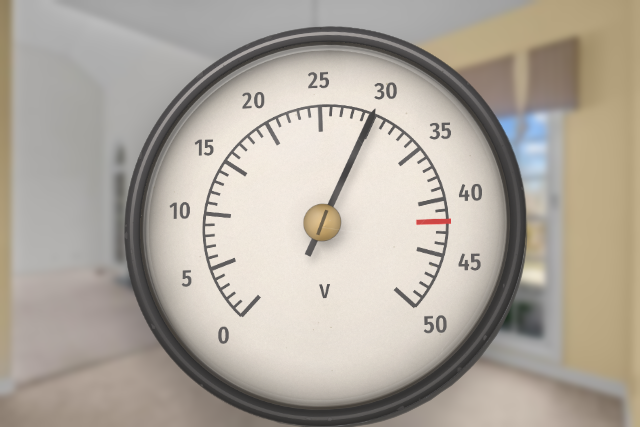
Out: 30 V
